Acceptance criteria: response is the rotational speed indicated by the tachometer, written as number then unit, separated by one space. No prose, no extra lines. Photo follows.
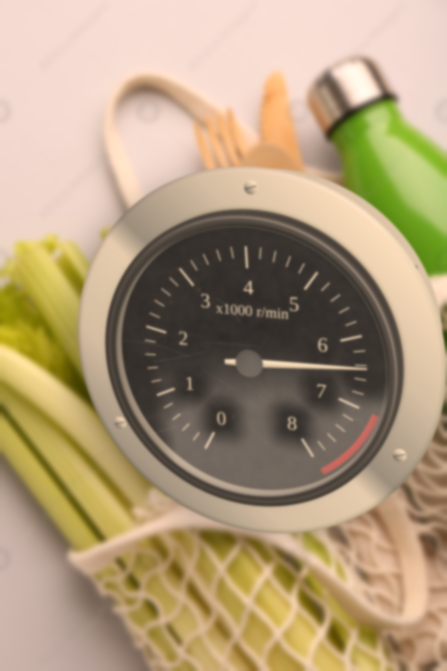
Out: 6400 rpm
